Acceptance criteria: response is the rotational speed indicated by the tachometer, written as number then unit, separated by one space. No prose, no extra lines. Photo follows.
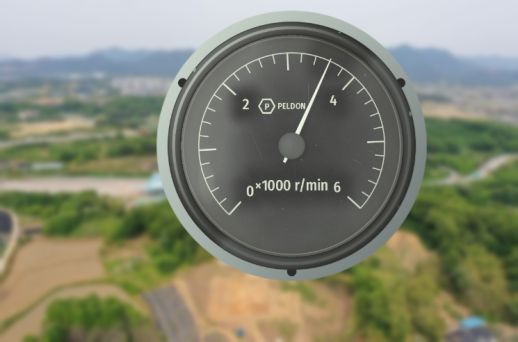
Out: 3600 rpm
